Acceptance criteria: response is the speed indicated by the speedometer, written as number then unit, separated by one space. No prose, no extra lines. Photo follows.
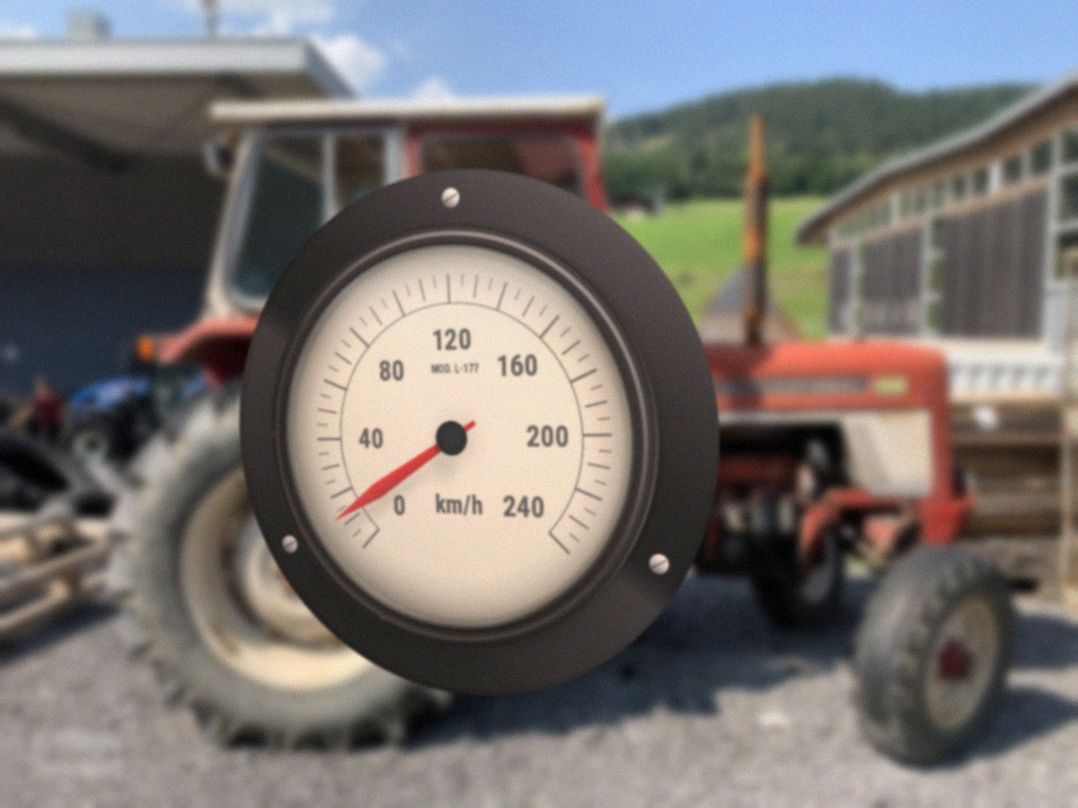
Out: 12.5 km/h
